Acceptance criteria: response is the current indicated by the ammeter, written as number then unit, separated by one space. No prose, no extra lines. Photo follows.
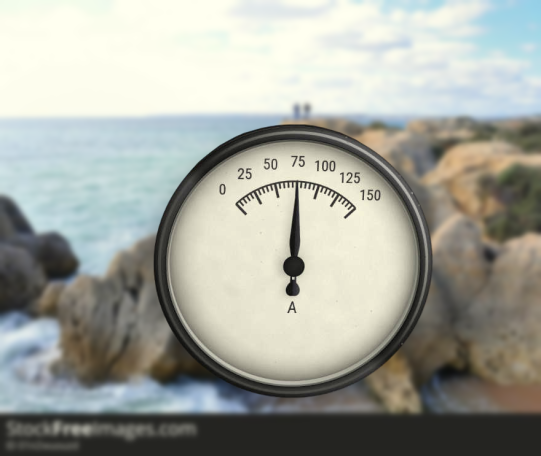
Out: 75 A
